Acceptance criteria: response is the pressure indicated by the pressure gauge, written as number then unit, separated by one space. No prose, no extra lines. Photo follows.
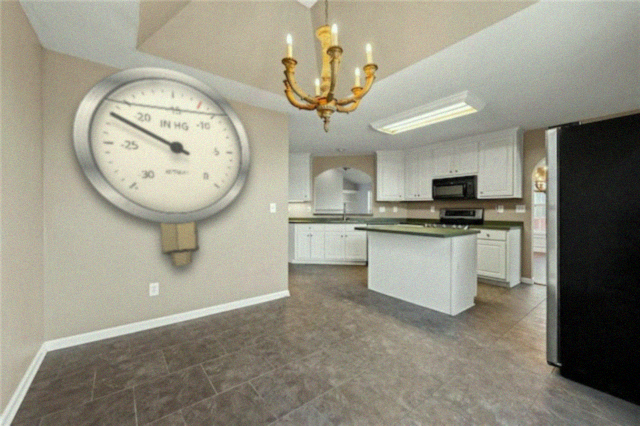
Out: -22 inHg
